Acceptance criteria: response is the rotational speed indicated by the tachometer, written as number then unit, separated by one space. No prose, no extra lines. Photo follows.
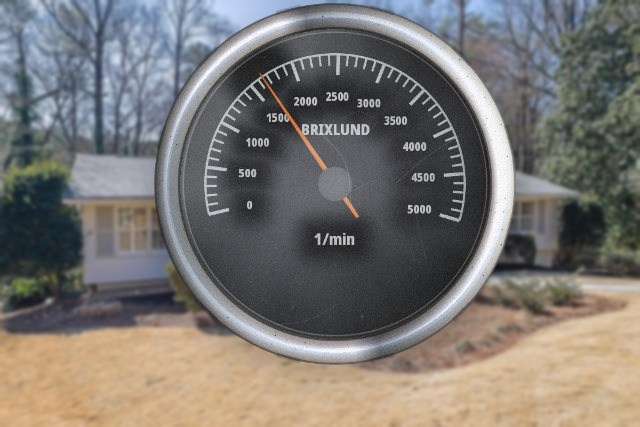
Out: 1650 rpm
